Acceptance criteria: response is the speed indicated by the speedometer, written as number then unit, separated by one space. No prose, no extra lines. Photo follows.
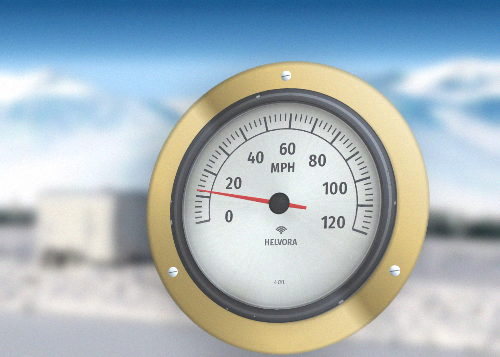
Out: 12 mph
